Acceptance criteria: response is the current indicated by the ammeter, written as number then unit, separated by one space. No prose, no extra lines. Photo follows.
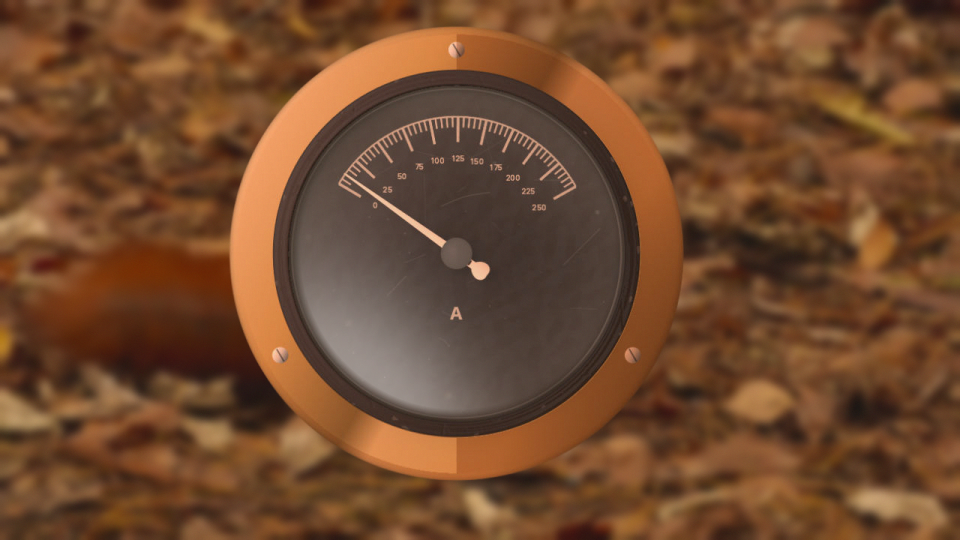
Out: 10 A
